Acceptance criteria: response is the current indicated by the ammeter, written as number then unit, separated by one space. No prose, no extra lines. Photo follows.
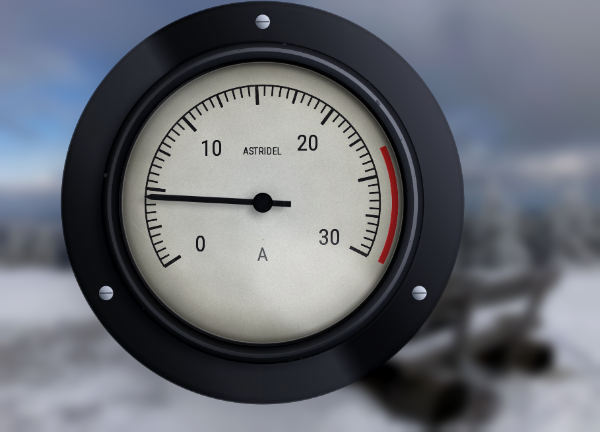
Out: 4.5 A
